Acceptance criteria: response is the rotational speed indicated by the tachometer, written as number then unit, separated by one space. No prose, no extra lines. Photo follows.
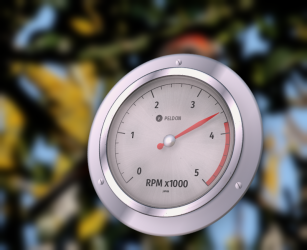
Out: 3600 rpm
